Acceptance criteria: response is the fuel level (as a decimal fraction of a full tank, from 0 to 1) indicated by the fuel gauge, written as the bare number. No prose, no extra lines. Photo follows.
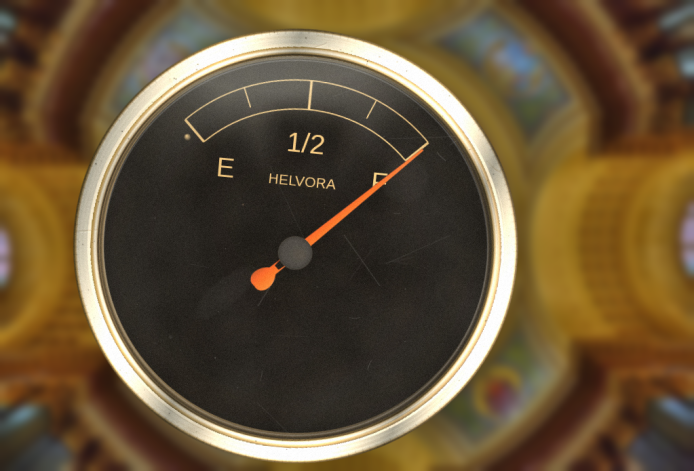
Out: 1
